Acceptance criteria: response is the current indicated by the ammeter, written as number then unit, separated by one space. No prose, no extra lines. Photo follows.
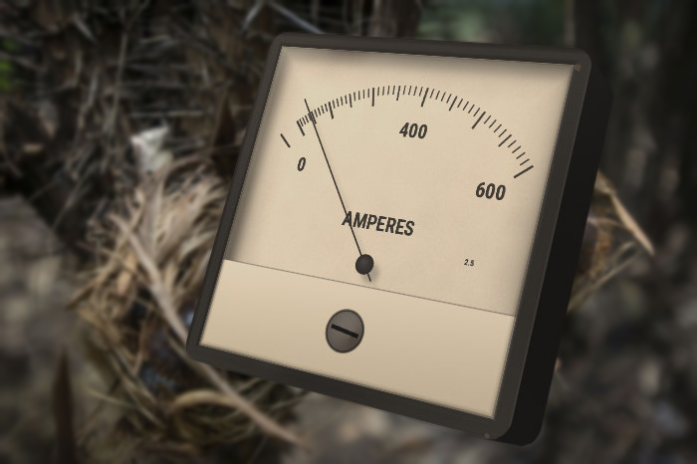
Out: 150 A
